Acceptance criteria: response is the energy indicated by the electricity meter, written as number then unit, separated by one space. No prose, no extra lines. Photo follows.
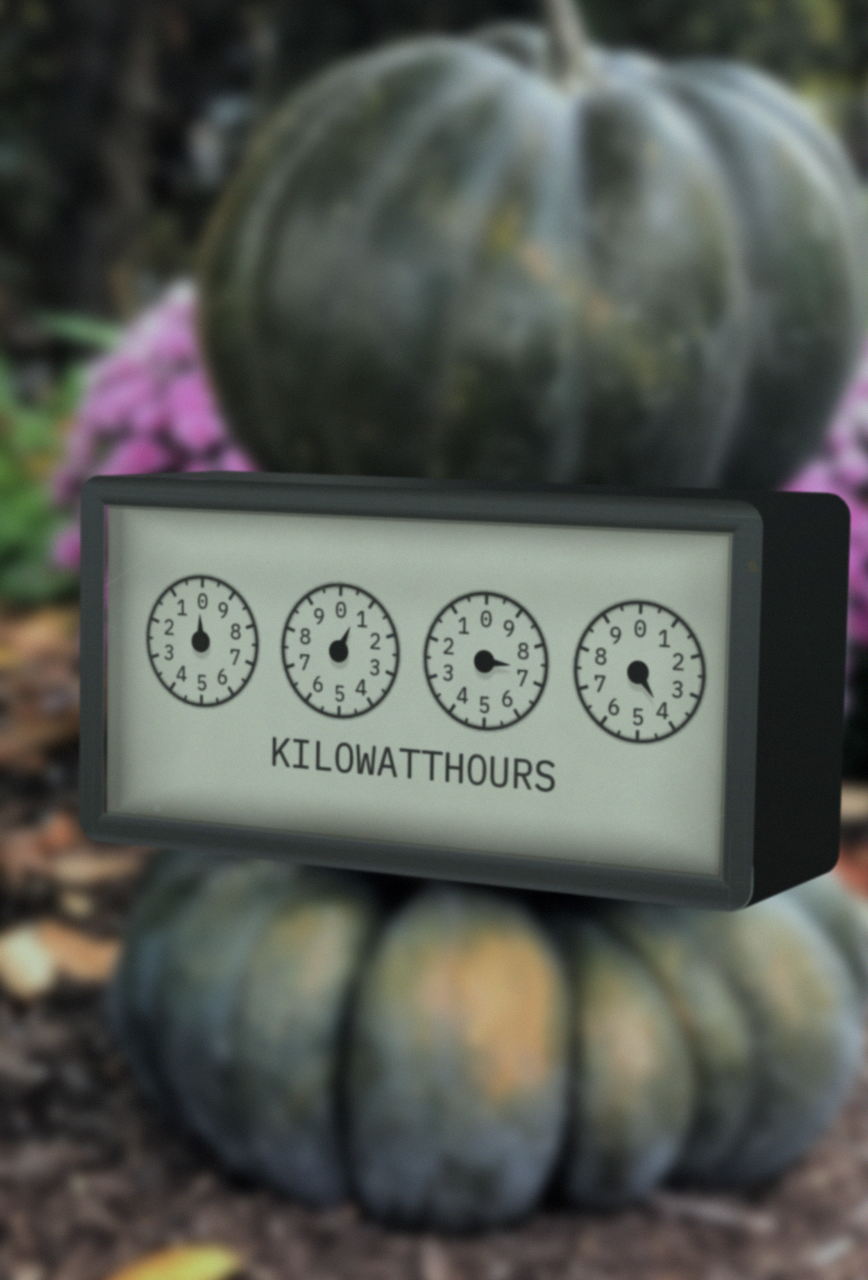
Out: 74 kWh
